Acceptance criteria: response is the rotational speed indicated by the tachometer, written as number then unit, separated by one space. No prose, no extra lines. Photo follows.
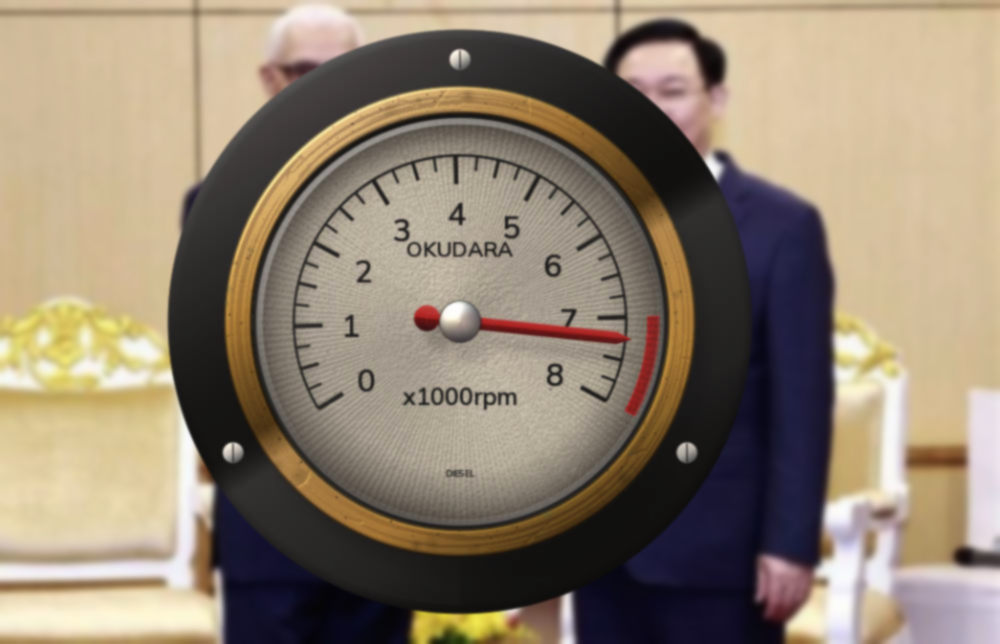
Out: 7250 rpm
